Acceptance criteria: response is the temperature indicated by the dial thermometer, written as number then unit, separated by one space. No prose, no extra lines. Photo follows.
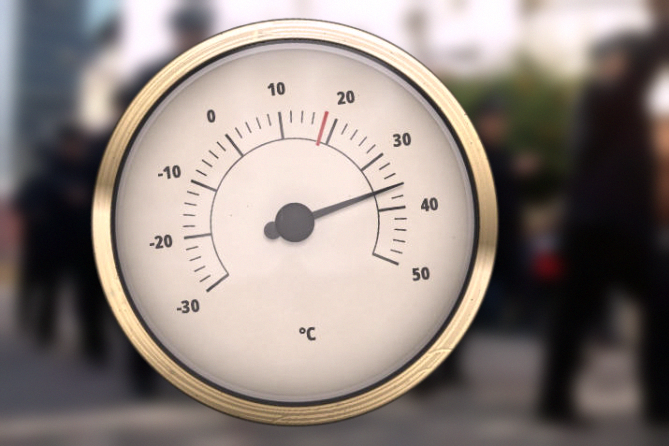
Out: 36 °C
